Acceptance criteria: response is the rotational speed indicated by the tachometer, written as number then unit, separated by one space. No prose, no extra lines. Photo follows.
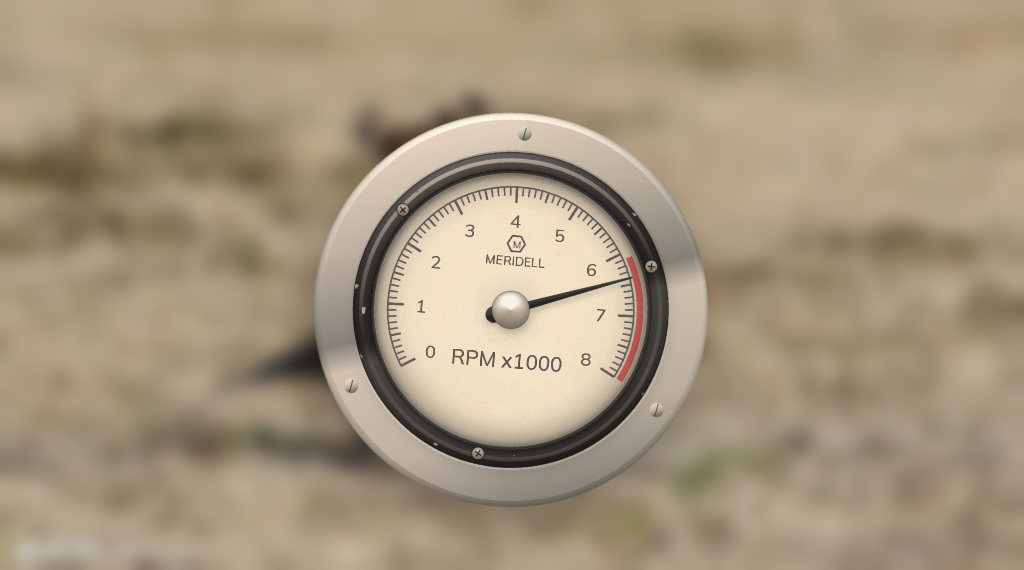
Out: 6400 rpm
